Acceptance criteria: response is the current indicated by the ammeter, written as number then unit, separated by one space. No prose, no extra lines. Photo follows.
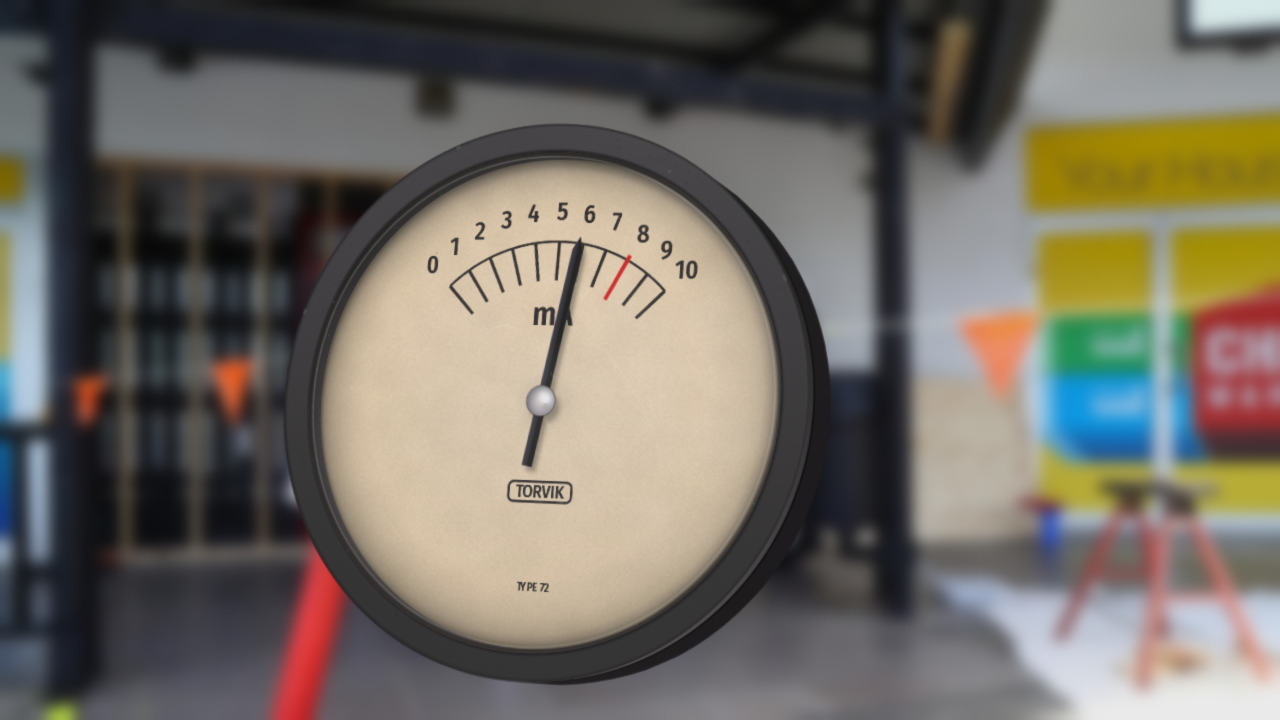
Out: 6 mA
